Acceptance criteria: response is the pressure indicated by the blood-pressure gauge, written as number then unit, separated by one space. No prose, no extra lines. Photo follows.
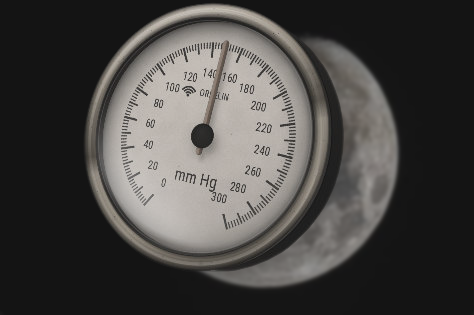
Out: 150 mmHg
